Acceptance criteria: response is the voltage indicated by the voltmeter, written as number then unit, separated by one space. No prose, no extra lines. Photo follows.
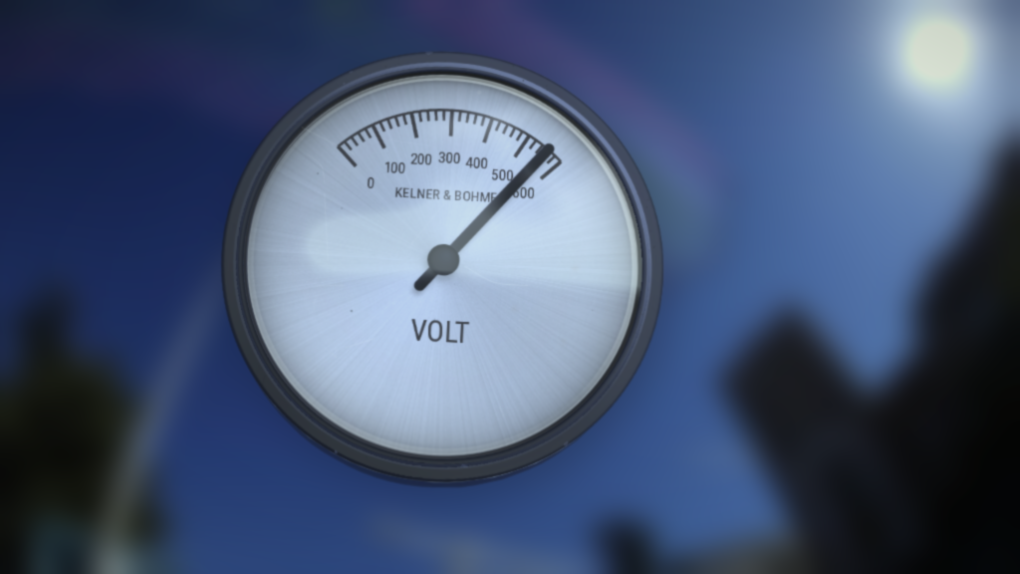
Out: 560 V
